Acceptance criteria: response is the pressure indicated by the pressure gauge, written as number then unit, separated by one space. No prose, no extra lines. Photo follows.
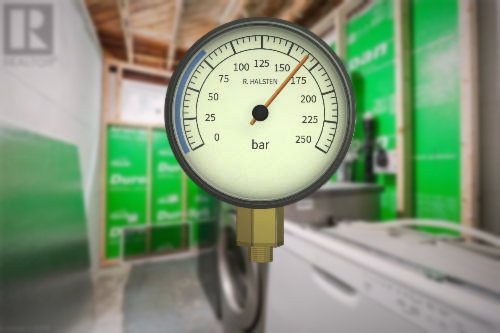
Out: 165 bar
